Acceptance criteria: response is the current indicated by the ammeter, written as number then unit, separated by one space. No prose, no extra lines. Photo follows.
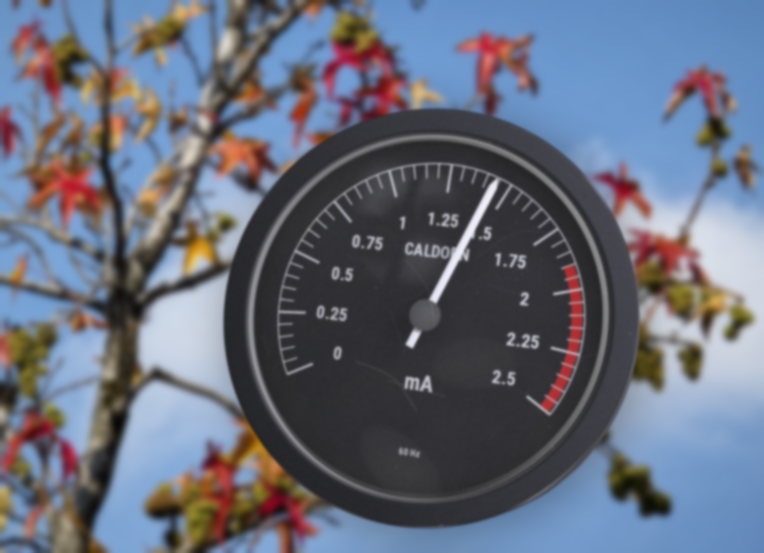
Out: 1.45 mA
